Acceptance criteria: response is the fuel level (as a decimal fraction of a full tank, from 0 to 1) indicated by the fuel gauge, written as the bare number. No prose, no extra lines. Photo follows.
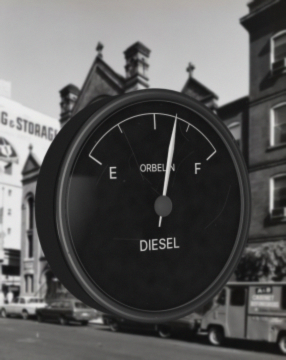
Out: 0.625
